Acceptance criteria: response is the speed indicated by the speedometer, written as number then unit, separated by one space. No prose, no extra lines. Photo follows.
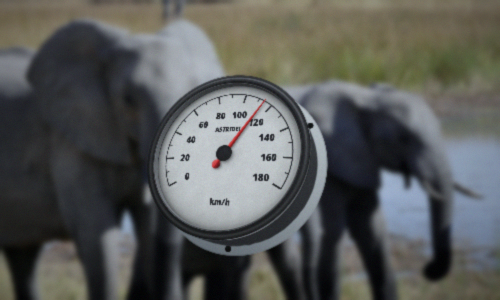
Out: 115 km/h
